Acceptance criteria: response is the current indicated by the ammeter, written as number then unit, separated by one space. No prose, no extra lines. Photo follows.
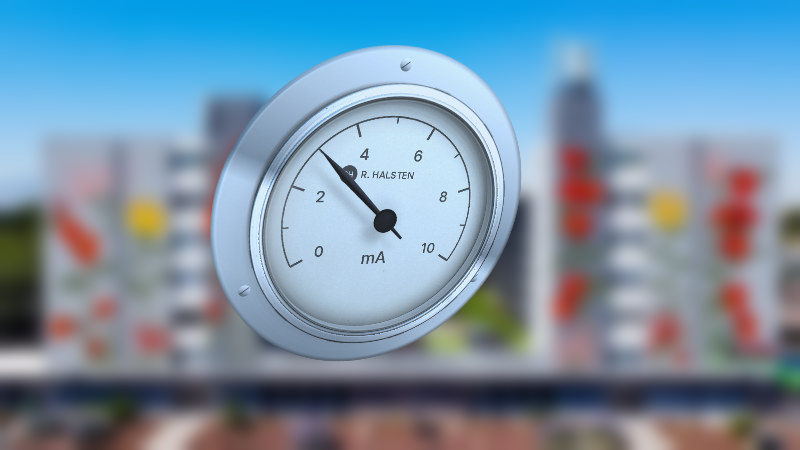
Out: 3 mA
